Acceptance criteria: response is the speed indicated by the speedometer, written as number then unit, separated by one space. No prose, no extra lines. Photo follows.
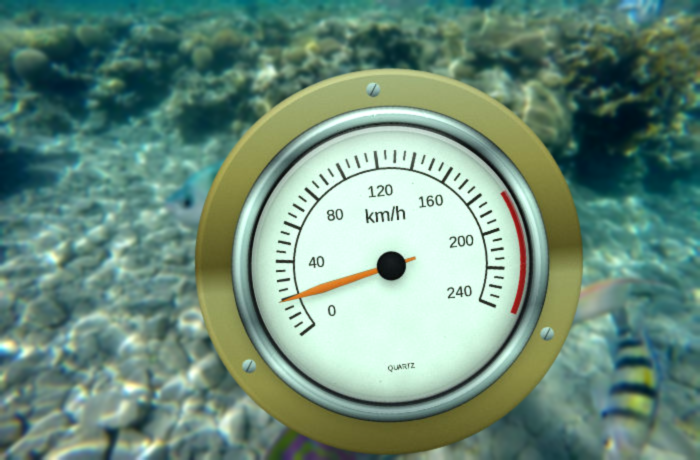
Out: 20 km/h
